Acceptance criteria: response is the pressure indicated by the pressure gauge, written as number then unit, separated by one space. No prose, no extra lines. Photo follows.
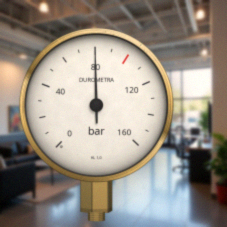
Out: 80 bar
